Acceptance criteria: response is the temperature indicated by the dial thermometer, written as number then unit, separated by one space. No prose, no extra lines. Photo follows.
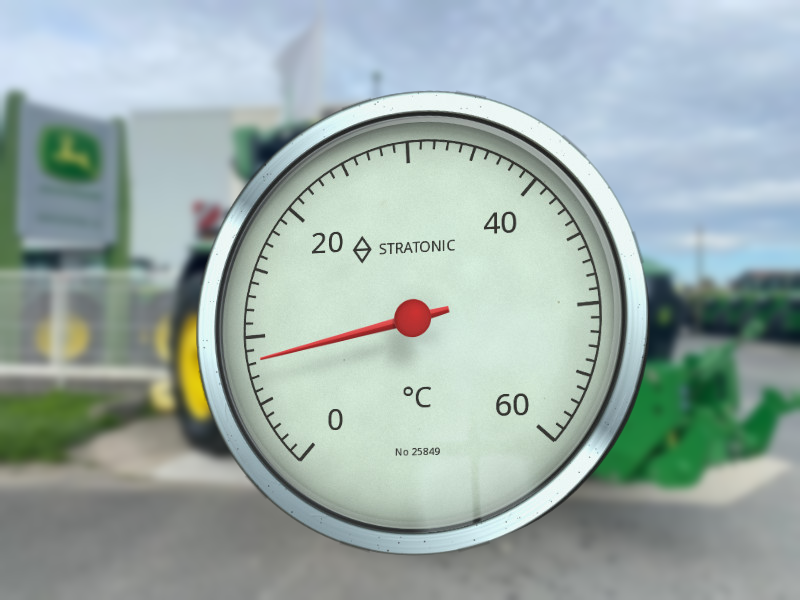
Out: 8 °C
